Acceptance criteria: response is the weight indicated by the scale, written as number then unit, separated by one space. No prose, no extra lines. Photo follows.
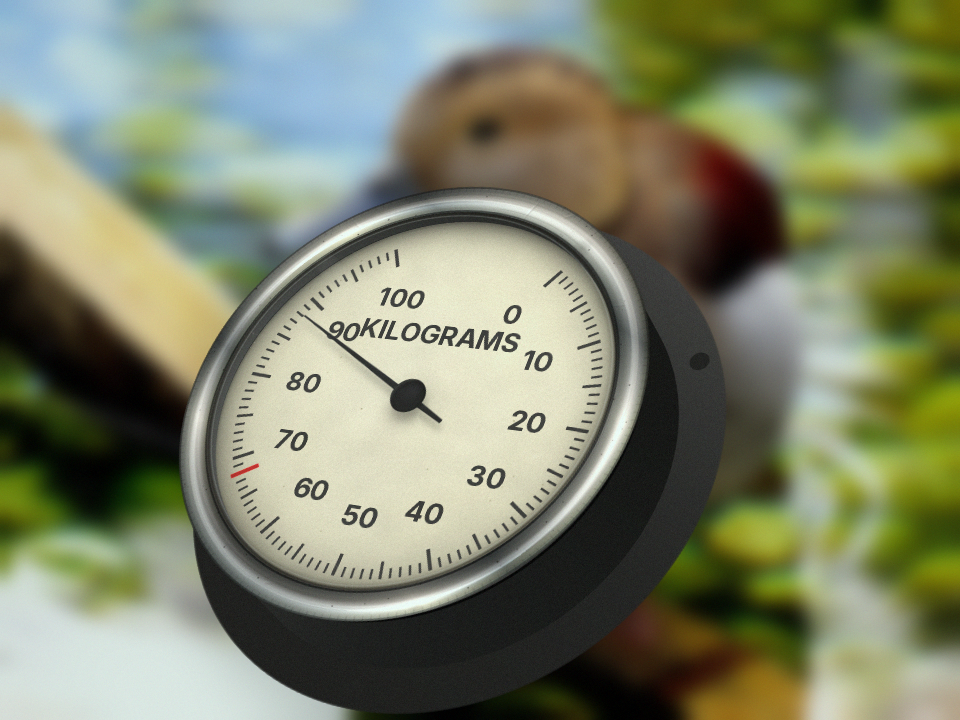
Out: 88 kg
